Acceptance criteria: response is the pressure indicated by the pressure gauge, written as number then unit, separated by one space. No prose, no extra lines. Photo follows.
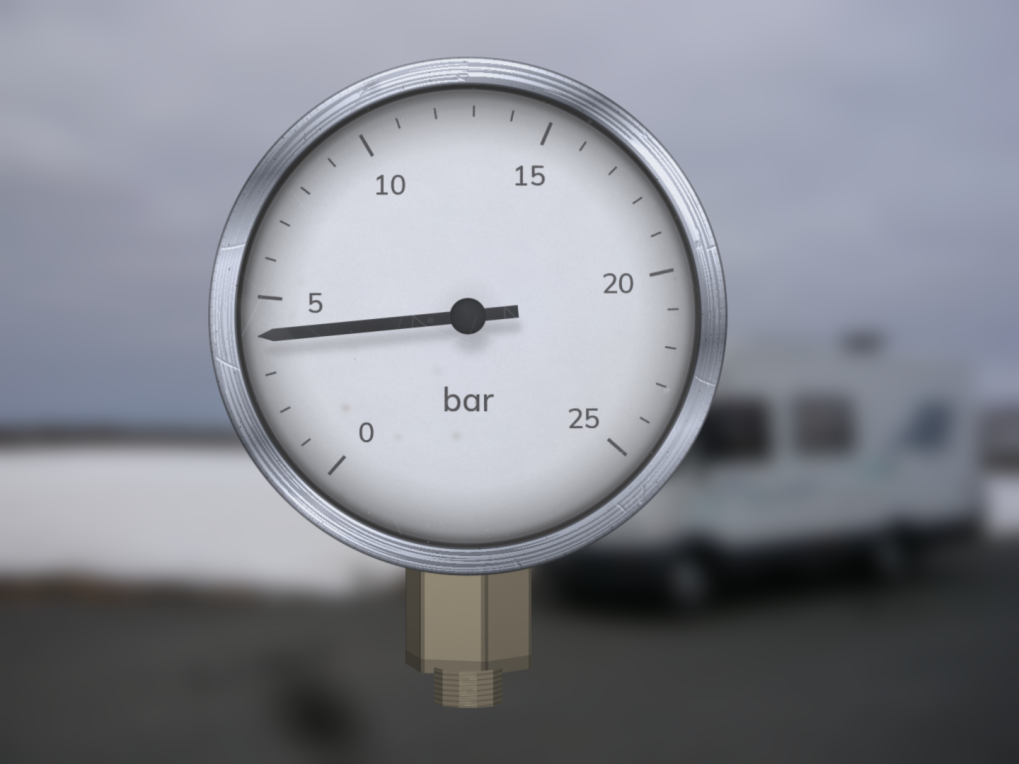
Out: 4 bar
